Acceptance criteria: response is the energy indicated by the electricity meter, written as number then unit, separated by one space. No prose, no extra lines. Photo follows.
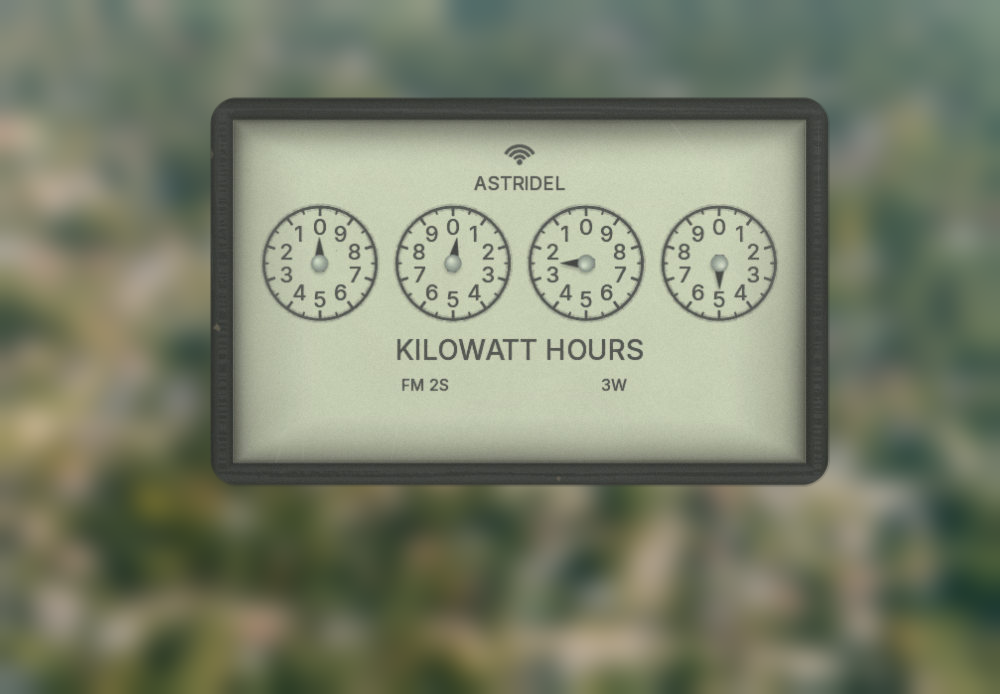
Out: 25 kWh
